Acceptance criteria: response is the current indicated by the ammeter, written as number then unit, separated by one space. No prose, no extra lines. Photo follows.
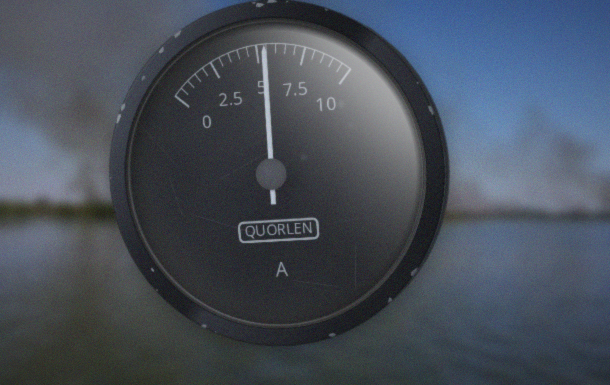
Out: 5.5 A
